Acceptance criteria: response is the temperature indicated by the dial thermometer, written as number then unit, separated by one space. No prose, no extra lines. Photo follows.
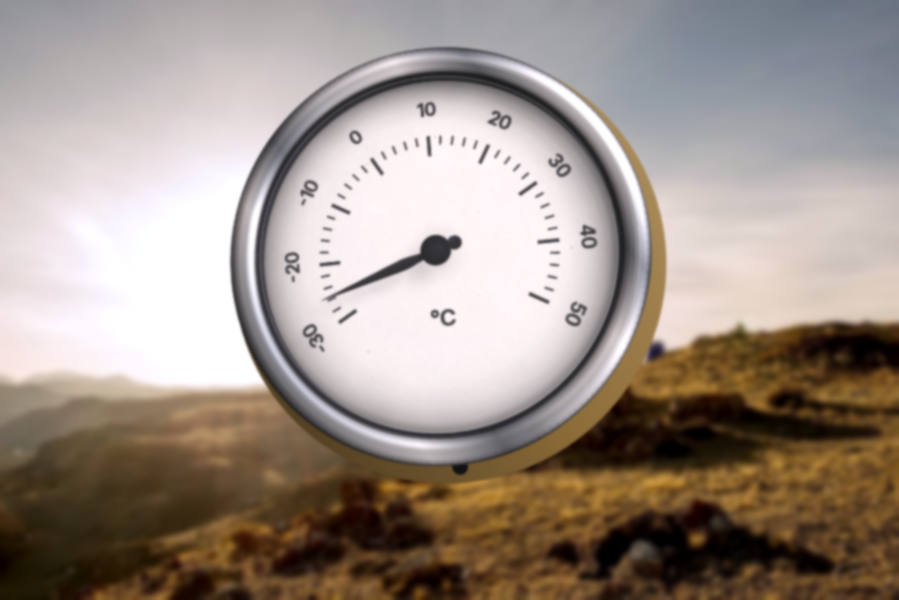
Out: -26 °C
